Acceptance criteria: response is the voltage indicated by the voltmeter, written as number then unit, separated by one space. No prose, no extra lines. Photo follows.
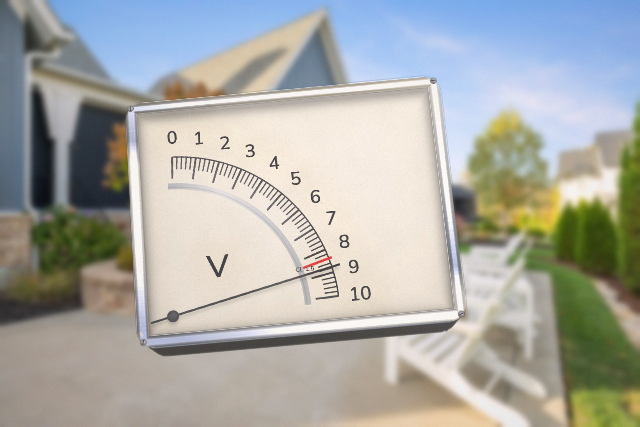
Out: 8.8 V
